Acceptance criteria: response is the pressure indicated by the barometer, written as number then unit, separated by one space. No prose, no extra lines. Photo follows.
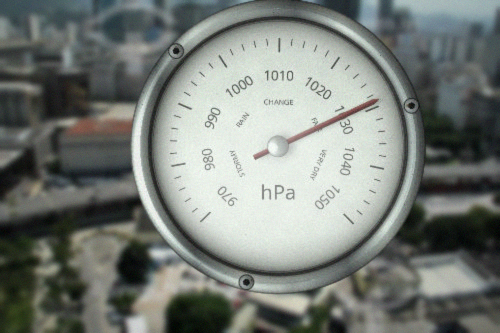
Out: 1029 hPa
